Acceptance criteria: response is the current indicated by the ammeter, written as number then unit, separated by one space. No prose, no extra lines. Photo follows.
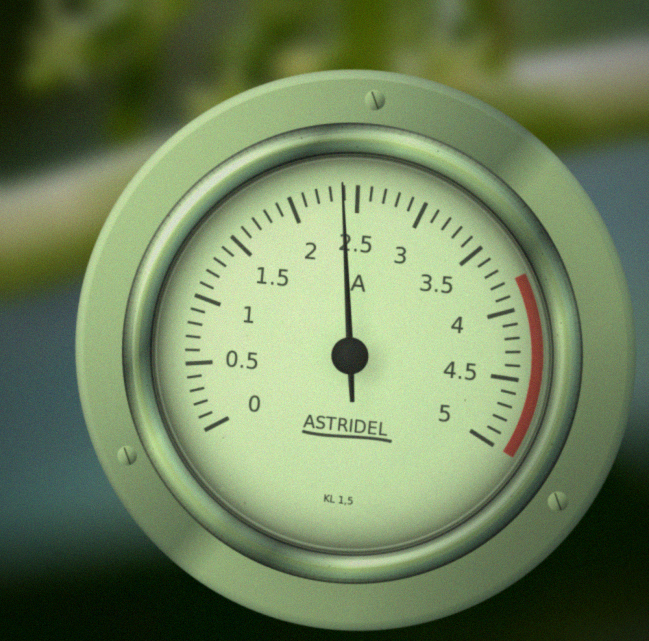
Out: 2.4 A
